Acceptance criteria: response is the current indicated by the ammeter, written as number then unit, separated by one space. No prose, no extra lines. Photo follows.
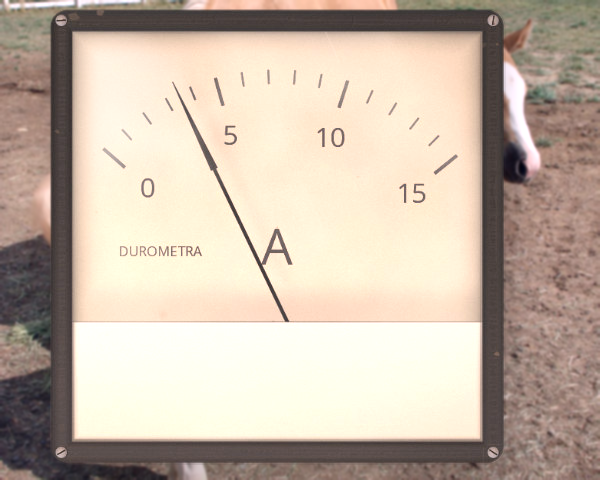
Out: 3.5 A
